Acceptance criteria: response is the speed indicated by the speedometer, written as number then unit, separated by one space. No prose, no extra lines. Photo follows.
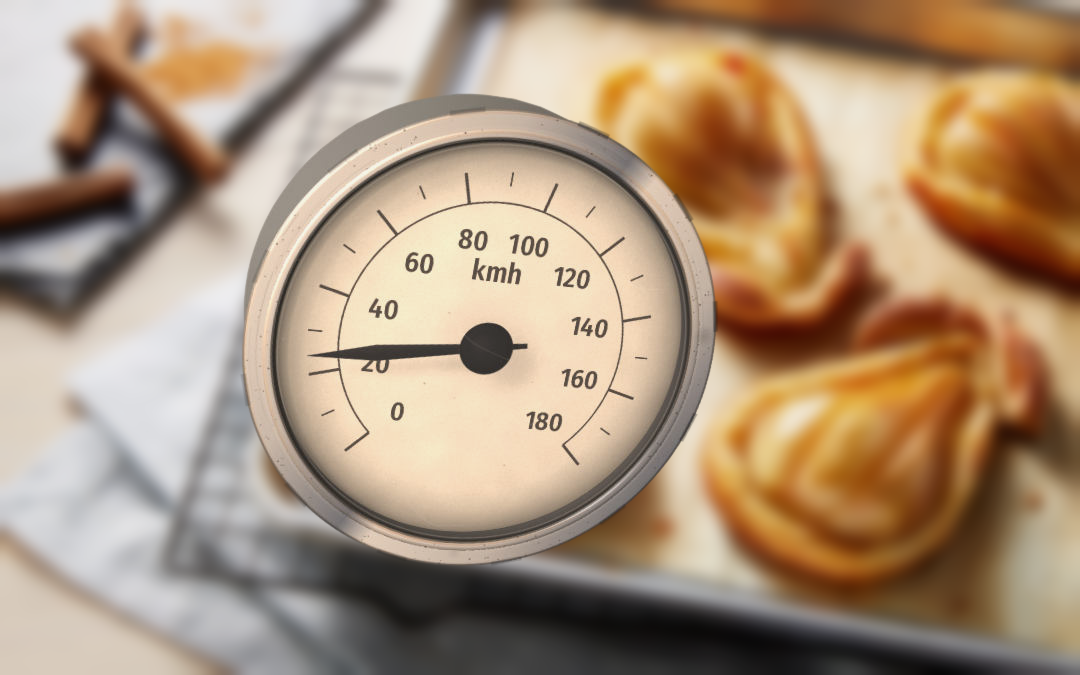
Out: 25 km/h
